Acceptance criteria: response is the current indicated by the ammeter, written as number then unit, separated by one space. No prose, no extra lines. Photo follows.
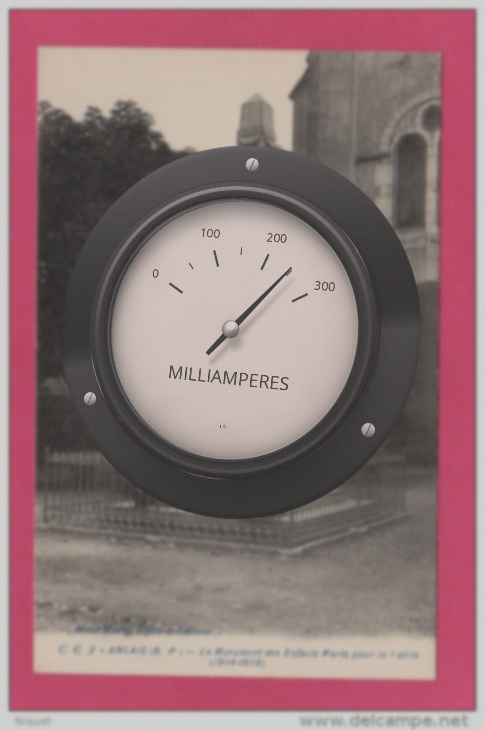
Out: 250 mA
